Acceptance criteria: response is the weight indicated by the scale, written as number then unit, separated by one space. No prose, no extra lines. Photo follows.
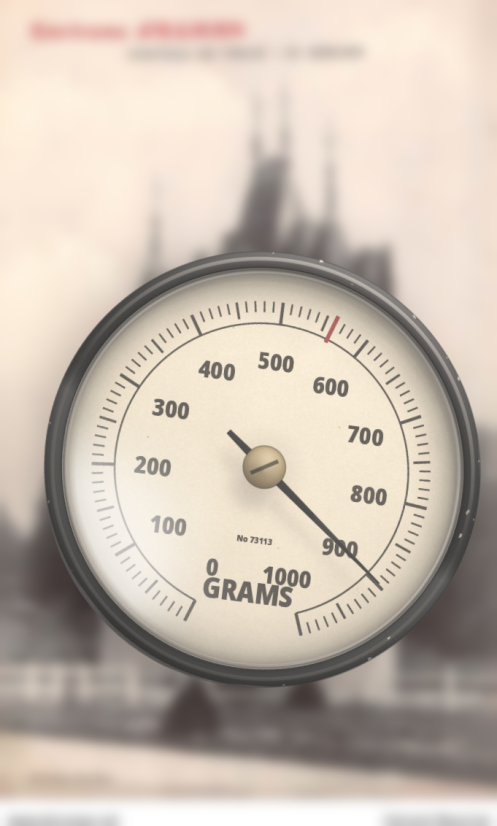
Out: 900 g
